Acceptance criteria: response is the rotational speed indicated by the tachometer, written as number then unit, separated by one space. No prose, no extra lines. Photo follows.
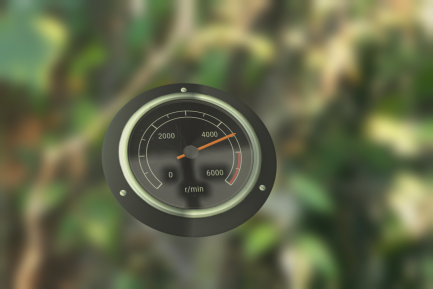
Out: 4500 rpm
